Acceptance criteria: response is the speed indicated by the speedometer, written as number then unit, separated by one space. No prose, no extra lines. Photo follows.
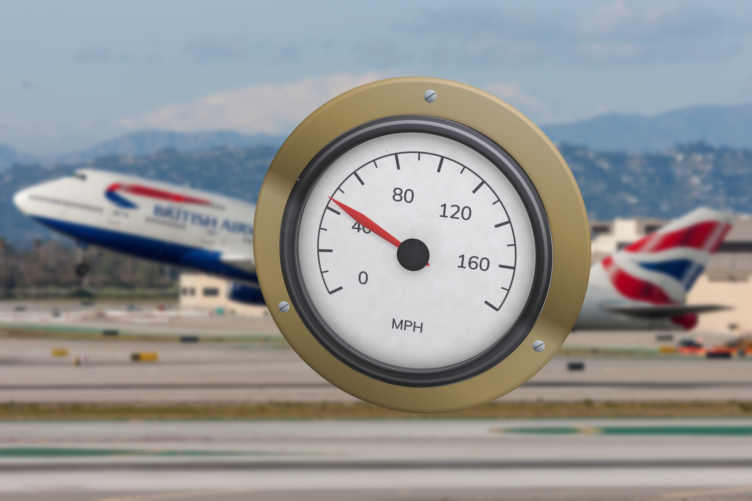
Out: 45 mph
